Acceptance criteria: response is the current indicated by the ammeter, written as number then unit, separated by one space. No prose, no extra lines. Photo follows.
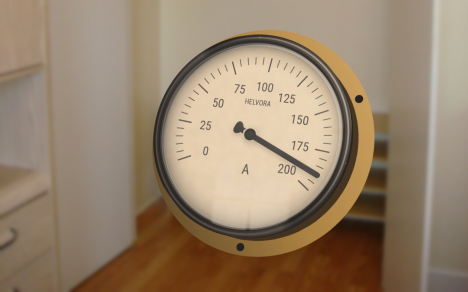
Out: 190 A
